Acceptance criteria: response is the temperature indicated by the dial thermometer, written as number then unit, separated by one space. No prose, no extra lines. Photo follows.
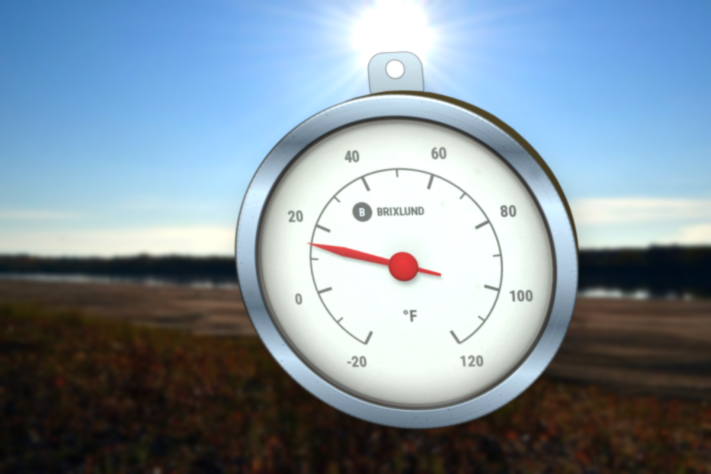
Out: 15 °F
